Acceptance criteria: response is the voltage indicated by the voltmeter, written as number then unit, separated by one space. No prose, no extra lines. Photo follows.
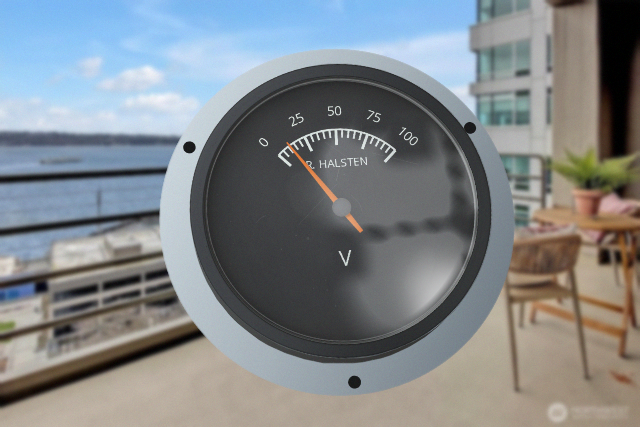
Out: 10 V
